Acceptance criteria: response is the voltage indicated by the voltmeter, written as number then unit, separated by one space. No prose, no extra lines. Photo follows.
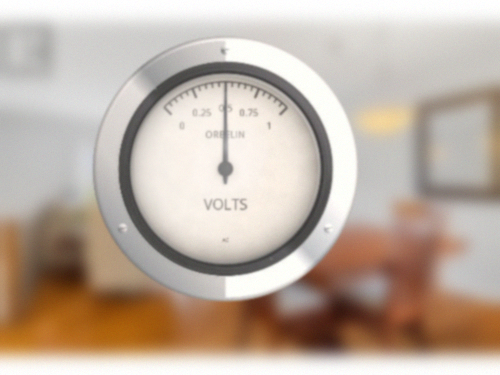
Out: 0.5 V
